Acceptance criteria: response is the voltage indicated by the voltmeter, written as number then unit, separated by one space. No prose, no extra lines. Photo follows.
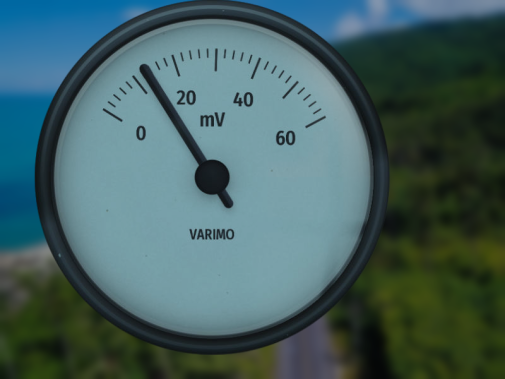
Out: 13 mV
